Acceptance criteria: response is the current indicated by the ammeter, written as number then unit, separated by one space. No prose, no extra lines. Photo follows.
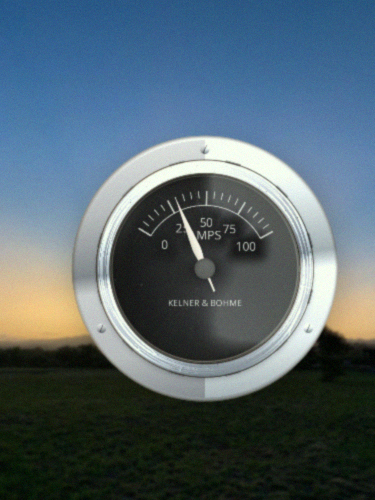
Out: 30 A
